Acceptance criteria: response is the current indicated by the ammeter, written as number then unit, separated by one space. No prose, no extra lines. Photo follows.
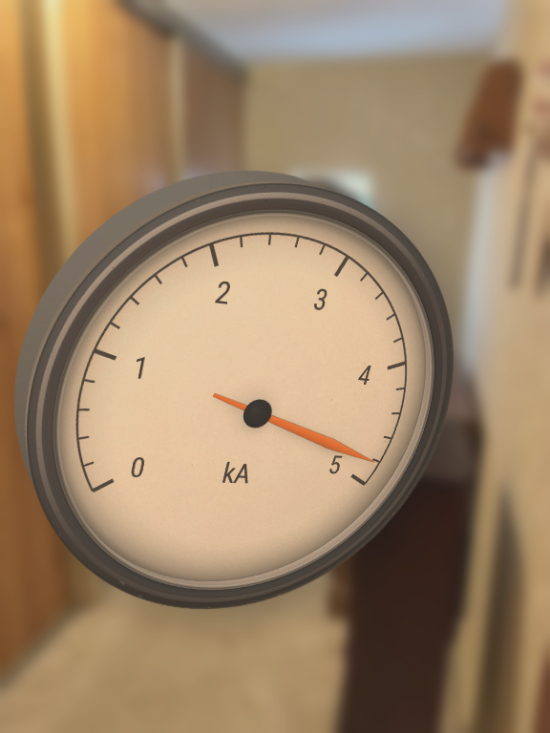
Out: 4.8 kA
